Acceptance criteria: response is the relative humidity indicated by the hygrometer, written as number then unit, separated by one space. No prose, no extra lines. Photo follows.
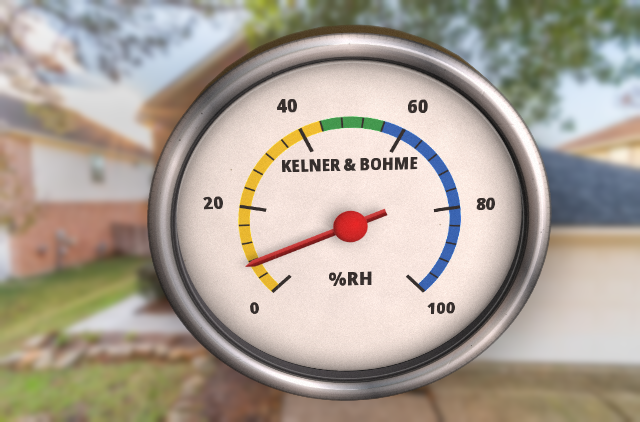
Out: 8 %
